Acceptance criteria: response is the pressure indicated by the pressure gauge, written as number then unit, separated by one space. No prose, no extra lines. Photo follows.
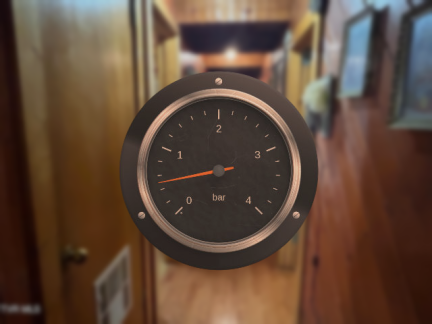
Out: 0.5 bar
